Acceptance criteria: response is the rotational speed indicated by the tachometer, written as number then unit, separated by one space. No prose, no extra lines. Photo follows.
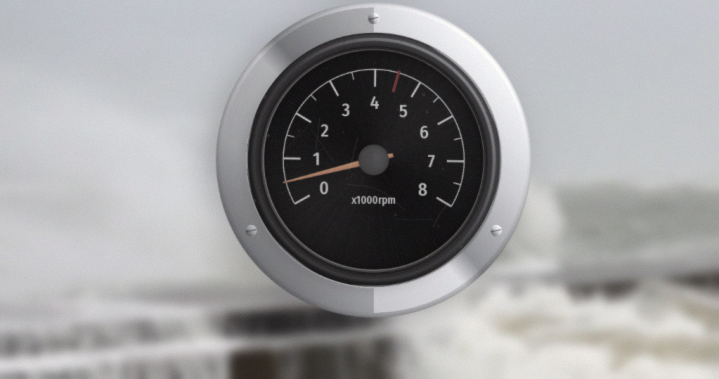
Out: 500 rpm
